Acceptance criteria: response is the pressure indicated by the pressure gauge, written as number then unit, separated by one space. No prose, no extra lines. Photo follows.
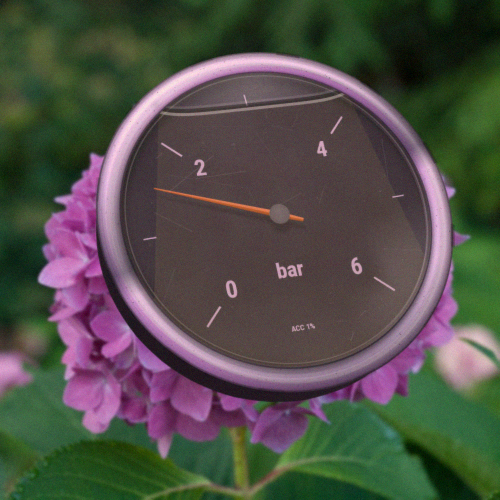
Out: 1.5 bar
